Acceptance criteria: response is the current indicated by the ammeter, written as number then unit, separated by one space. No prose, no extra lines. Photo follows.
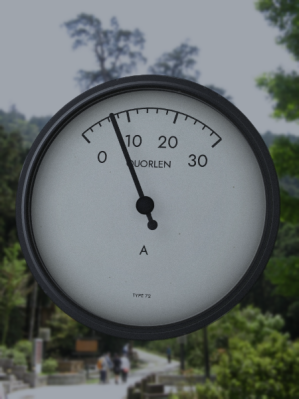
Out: 7 A
